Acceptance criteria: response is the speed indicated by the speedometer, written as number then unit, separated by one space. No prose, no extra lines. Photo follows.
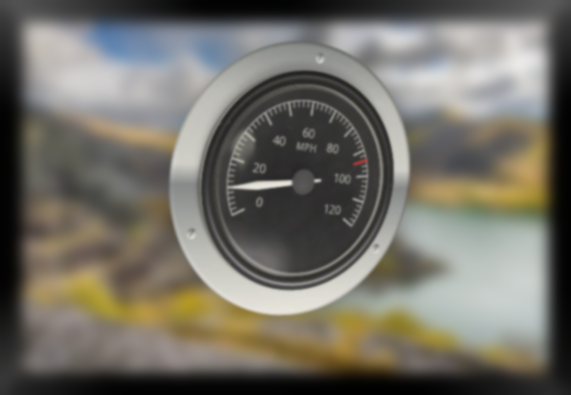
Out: 10 mph
